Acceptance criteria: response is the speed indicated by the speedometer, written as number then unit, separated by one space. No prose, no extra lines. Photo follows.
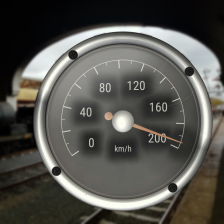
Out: 195 km/h
